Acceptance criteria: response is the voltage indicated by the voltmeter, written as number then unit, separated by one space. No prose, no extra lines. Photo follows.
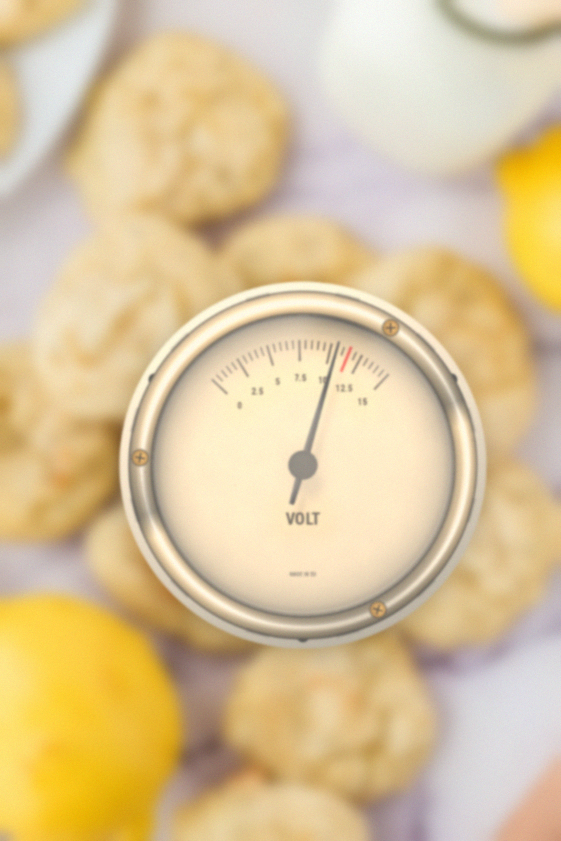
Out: 10.5 V
